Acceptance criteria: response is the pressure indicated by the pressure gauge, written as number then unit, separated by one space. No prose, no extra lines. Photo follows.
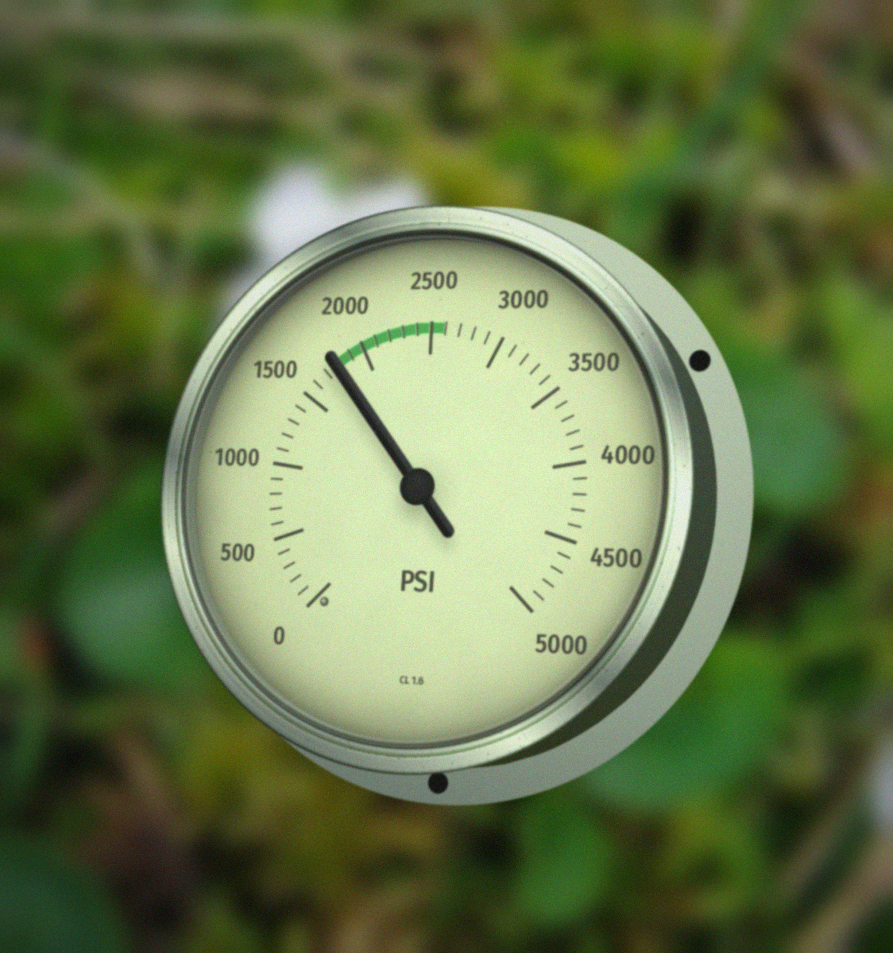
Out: 1800 psi
